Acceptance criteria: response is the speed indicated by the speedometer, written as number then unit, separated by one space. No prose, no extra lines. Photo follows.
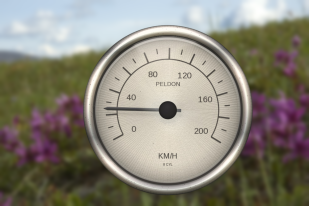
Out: 25 km/h
